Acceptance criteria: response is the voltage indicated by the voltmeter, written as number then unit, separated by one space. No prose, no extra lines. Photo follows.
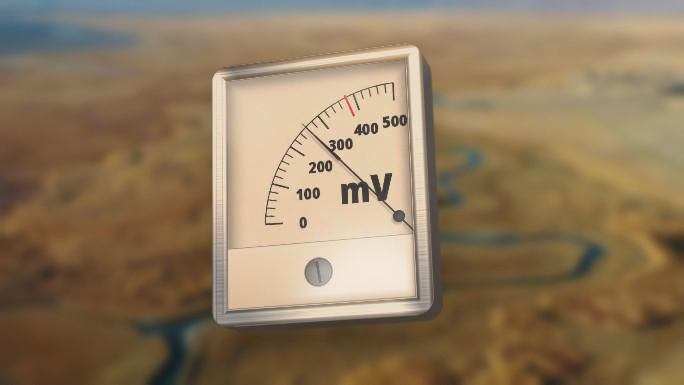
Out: 260 mV
